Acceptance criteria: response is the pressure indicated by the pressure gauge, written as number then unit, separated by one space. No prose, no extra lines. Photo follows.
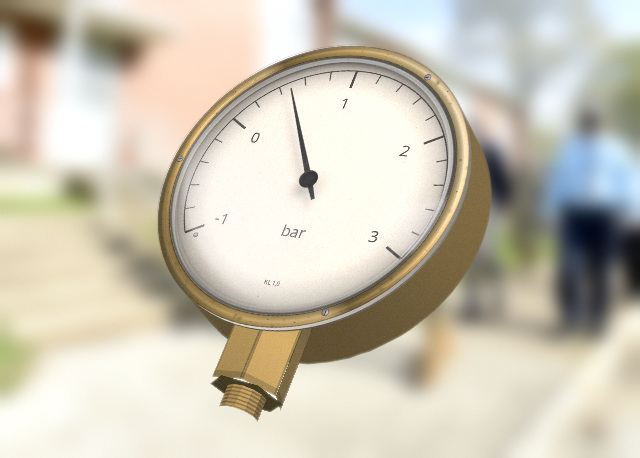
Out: 0.5 bar
